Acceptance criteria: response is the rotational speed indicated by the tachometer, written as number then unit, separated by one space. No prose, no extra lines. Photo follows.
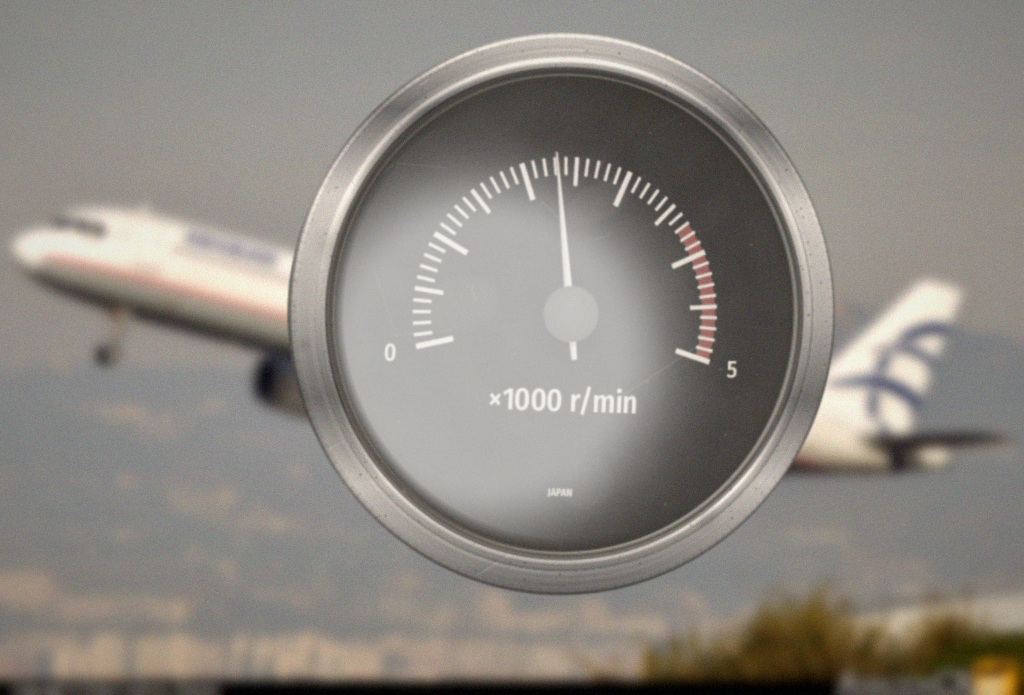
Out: 2300 rpm
